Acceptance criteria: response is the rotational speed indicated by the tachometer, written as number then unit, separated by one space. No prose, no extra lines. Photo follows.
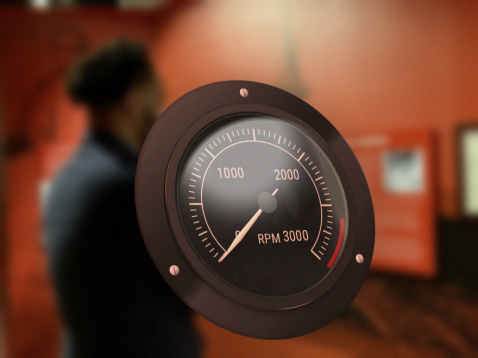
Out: 0 rpm
